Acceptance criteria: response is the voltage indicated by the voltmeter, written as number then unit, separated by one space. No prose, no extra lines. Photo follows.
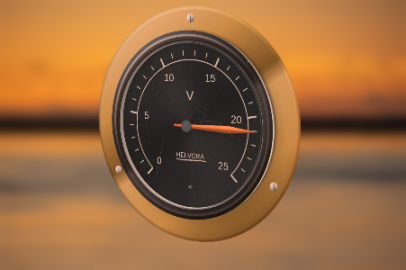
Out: 21 V
